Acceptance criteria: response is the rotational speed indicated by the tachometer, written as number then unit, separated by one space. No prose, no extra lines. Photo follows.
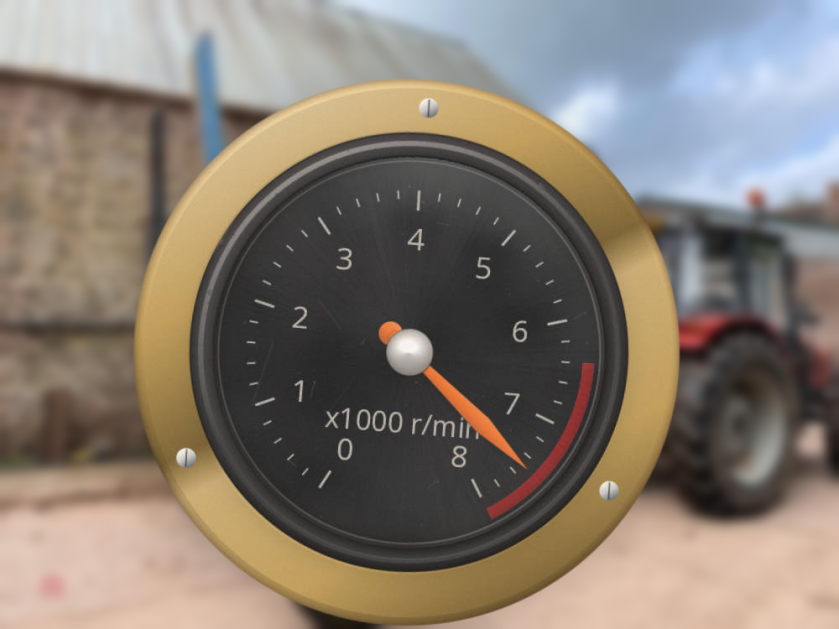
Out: 7500 rpm
